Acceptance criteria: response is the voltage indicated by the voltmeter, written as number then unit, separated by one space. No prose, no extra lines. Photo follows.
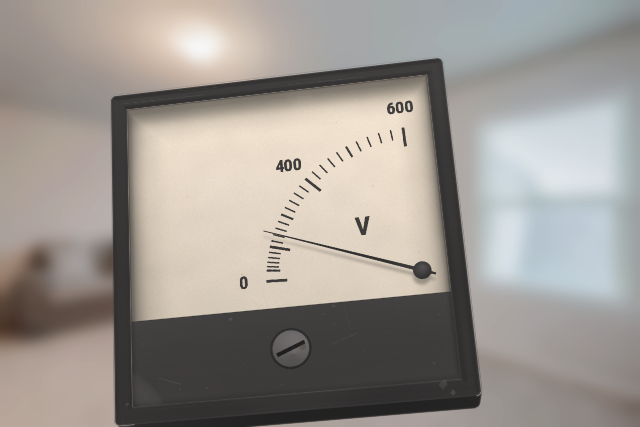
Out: 240 V
